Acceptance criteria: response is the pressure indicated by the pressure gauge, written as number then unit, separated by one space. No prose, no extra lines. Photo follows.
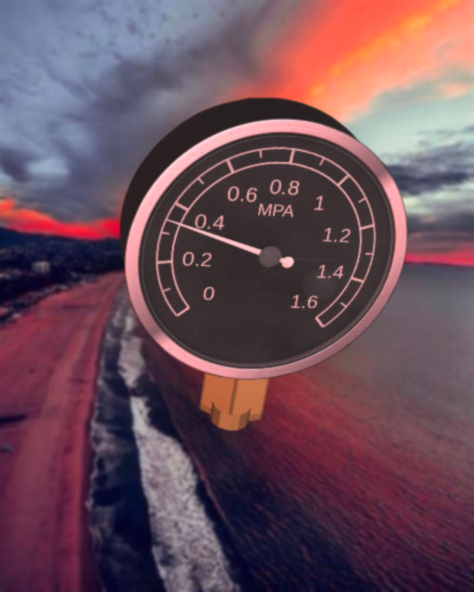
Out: 0.35 MPa
